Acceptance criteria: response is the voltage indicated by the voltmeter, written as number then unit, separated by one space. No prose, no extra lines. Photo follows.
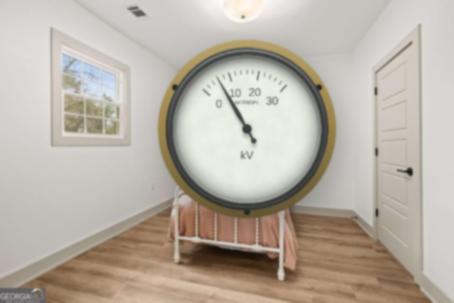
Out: 6 kV
